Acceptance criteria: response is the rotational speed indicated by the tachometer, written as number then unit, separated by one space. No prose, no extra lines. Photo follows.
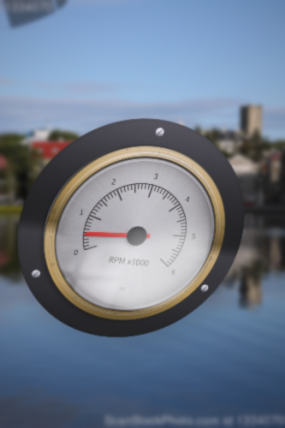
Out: 500 rpm
